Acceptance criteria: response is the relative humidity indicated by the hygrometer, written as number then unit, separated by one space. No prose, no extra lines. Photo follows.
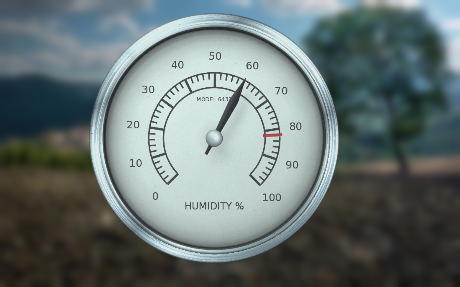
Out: 60 %
